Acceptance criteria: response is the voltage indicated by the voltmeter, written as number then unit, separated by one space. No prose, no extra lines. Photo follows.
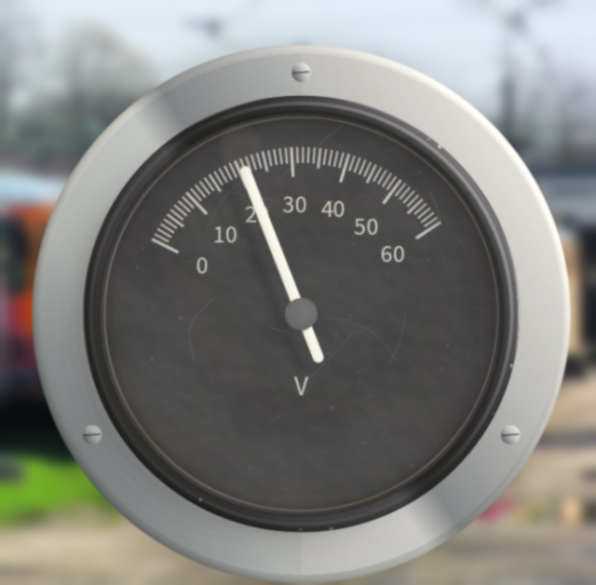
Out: 21 V
